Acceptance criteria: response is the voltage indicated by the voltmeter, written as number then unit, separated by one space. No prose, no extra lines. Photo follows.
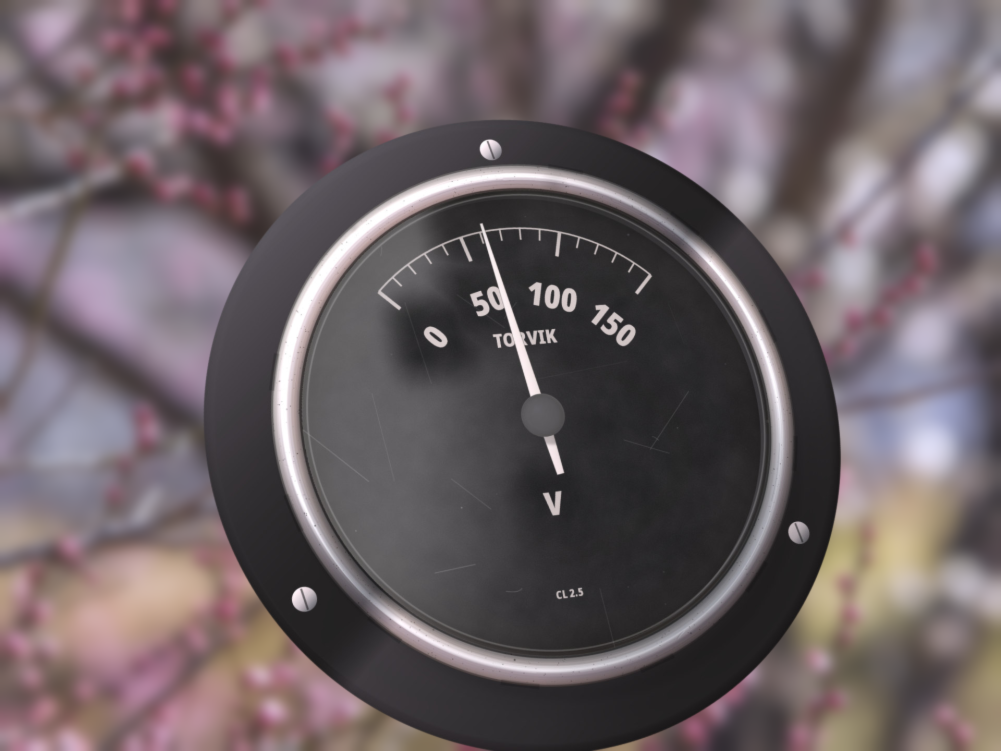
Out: 60 V
